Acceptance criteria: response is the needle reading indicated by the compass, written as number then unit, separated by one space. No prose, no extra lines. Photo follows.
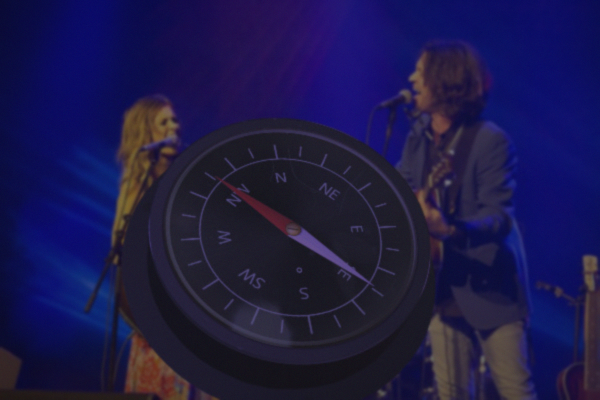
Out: 315 °
